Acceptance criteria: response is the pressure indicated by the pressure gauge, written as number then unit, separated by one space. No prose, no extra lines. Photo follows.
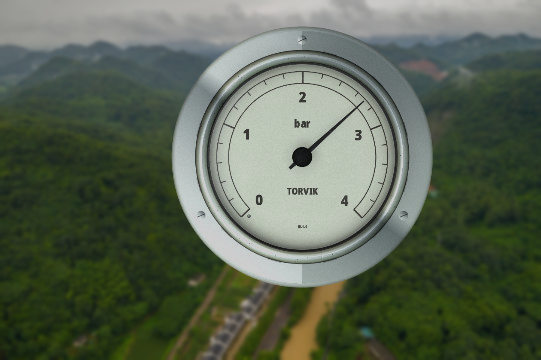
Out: 2.7 bar
